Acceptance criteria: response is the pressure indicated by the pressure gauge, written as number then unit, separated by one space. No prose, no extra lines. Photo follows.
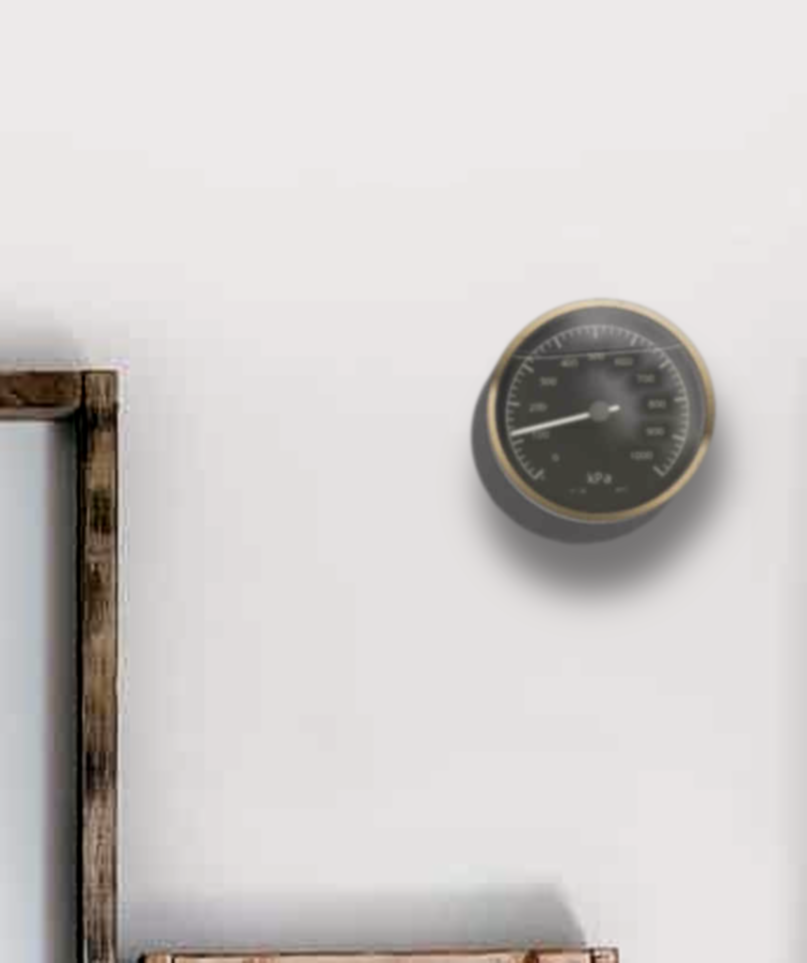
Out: 120 kPa
